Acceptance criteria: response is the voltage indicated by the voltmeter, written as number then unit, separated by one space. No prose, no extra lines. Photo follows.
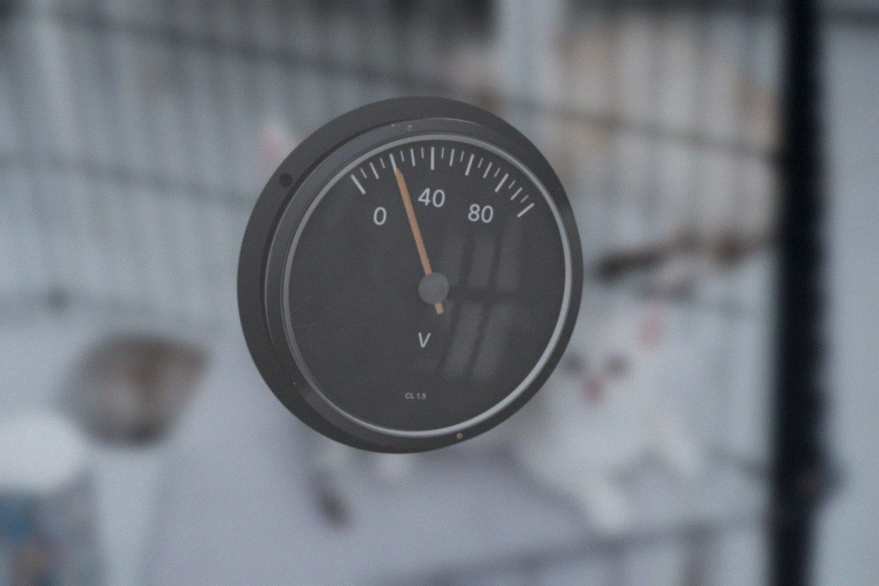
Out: 20 V
